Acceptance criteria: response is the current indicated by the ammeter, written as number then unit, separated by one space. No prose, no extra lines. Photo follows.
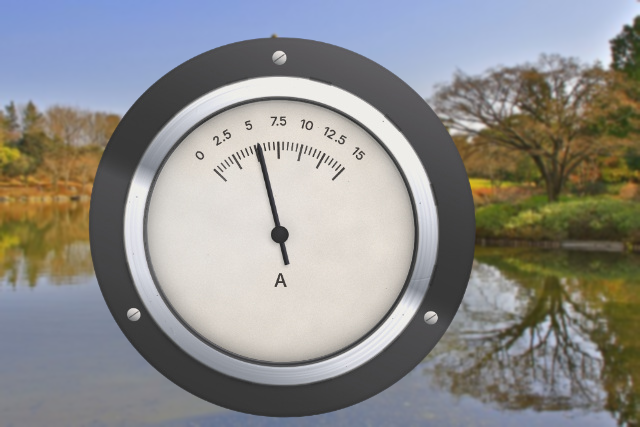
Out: 5.5 A
